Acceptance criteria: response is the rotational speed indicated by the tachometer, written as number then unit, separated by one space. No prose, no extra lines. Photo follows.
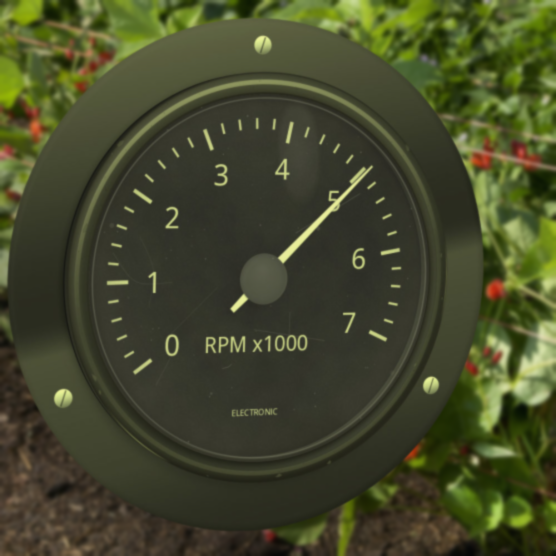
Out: 5000 rpm
